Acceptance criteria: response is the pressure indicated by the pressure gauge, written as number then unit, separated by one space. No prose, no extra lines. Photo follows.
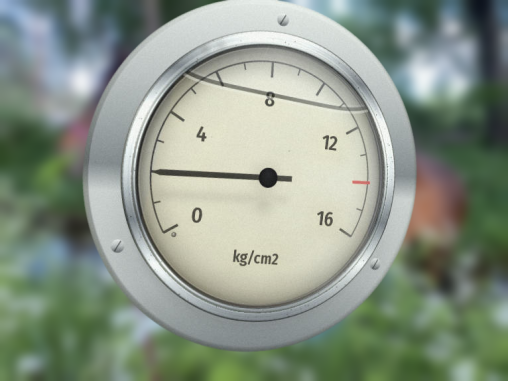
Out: 2 kg/cm²
